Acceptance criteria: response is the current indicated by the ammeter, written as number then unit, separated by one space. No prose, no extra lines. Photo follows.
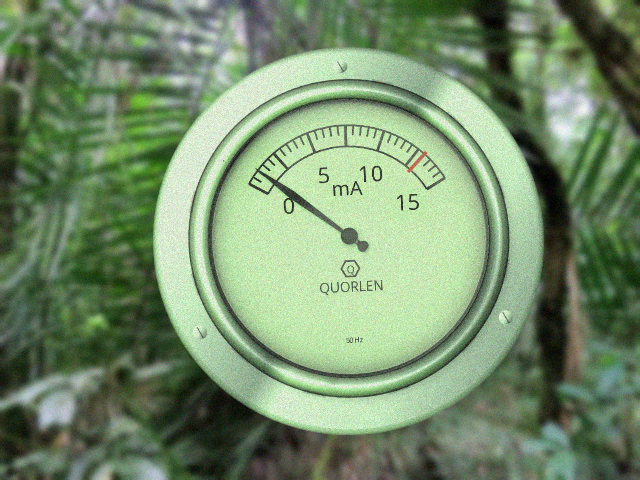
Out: 1 mA
